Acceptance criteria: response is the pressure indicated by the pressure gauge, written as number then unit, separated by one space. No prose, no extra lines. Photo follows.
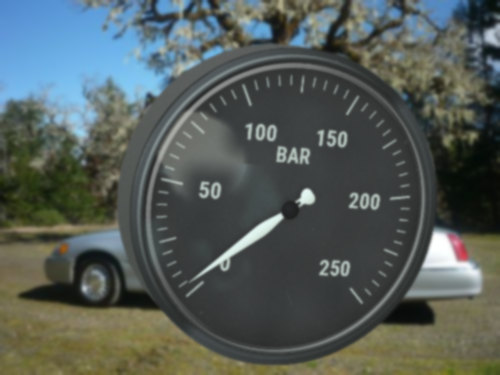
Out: 5 bar
